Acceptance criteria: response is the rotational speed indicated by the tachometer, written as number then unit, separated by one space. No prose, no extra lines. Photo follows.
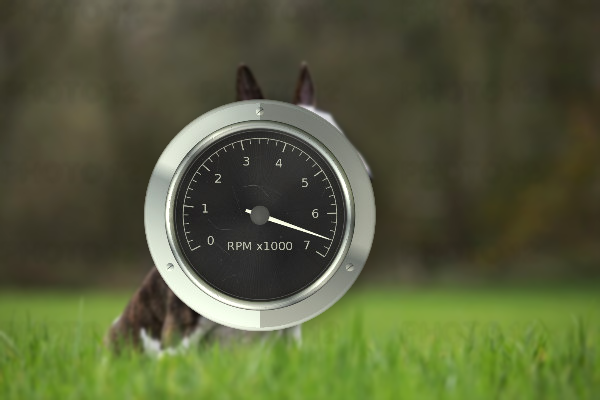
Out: 6600 rpm
